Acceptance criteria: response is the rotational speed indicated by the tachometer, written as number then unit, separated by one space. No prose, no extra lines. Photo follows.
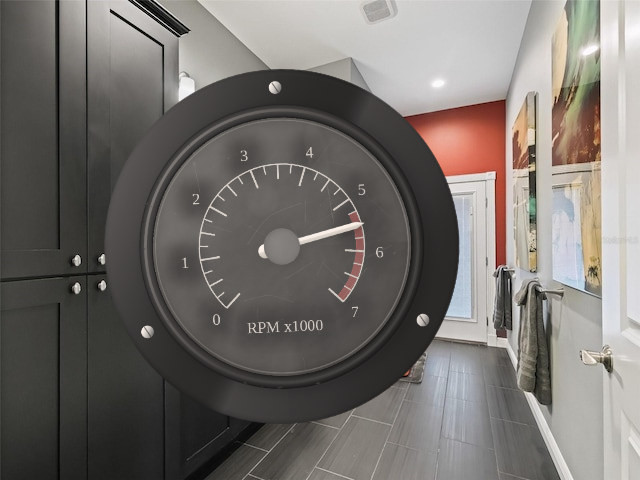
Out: 5500 rpm
